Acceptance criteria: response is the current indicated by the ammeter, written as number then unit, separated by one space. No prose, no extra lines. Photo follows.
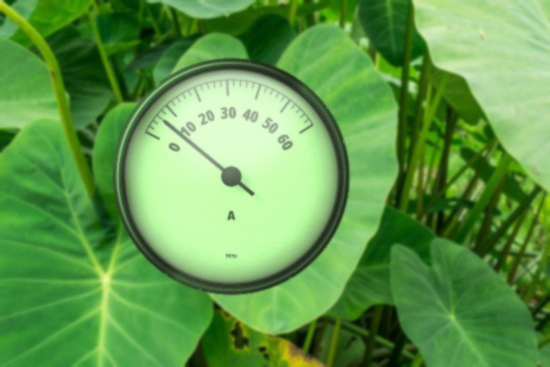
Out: 6 A
